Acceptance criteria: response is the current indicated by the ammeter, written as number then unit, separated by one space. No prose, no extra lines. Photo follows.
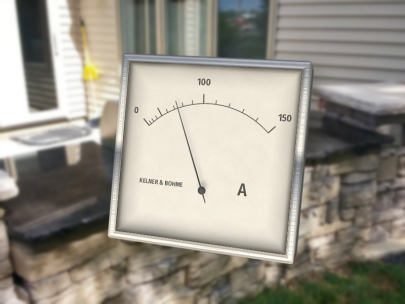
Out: 75 A
